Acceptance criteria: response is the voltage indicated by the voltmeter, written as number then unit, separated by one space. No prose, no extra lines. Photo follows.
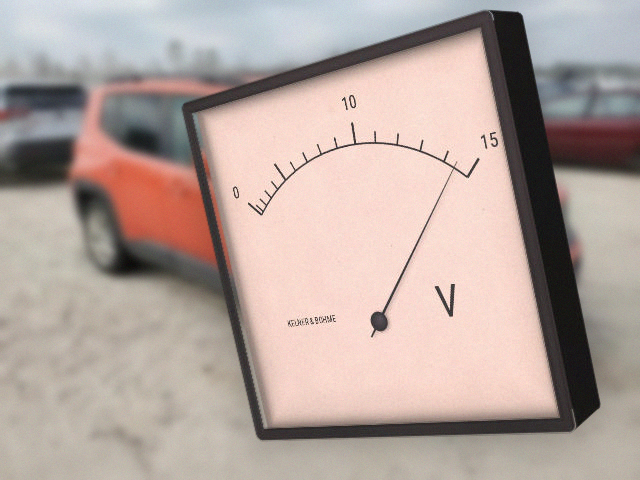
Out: 14.5 V
